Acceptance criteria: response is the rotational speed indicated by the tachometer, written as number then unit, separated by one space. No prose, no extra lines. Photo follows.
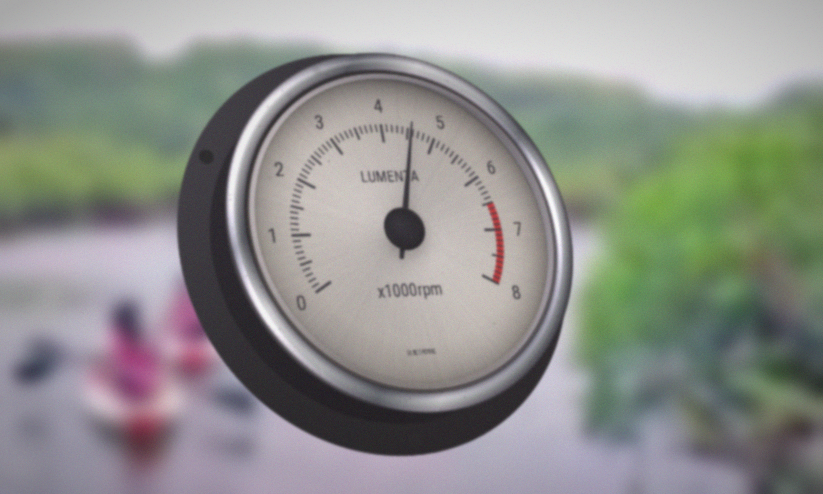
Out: 4500 rpm
